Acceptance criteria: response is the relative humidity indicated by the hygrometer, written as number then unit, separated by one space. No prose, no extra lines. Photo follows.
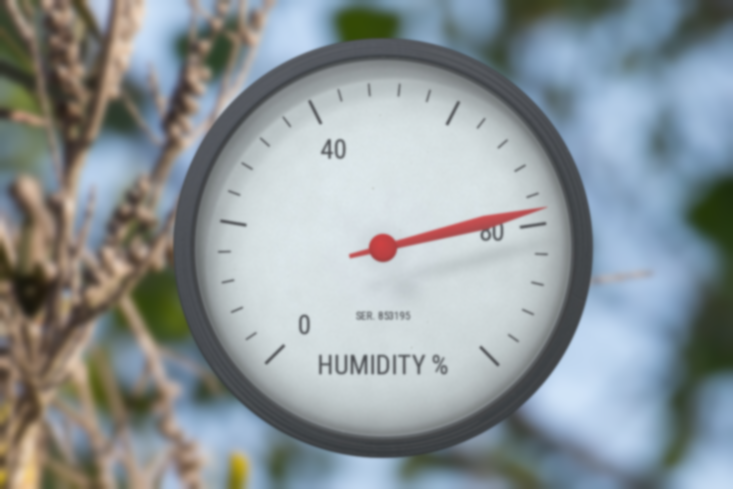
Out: 78 %
